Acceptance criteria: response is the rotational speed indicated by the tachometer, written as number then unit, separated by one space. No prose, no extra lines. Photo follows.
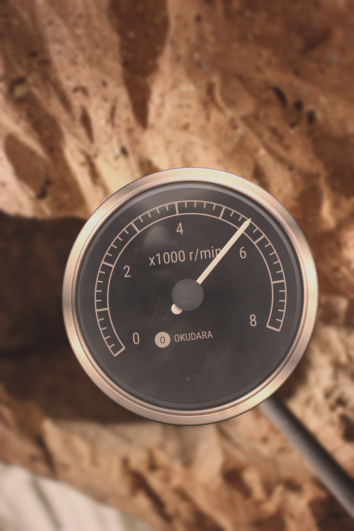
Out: 5600 rpm
